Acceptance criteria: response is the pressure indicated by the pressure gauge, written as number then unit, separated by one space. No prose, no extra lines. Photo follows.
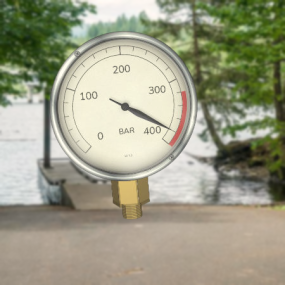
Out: 380 bar
